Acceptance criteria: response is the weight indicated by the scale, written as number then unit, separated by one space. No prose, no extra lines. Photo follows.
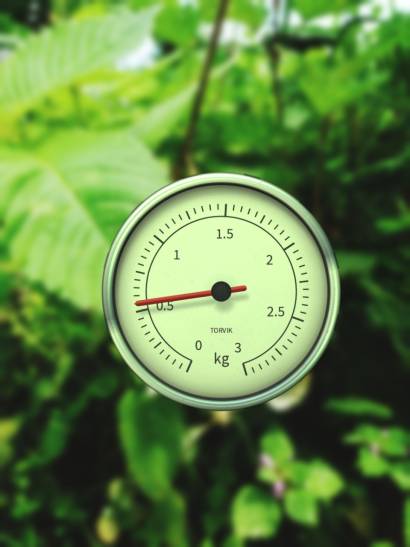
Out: 0.55 kg
